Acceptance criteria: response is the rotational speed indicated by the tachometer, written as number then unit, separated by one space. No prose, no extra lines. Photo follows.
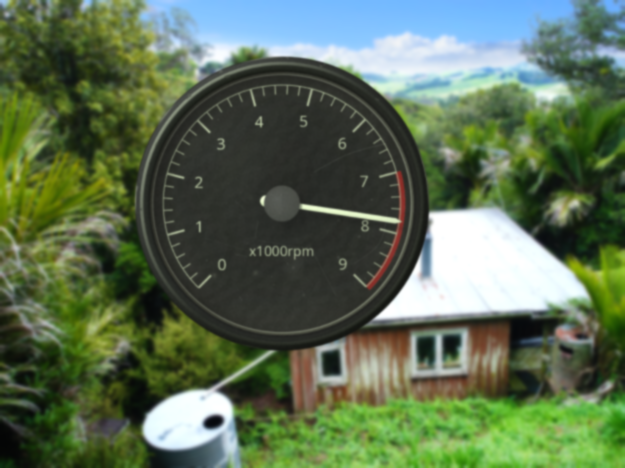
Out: 7800 rpm
